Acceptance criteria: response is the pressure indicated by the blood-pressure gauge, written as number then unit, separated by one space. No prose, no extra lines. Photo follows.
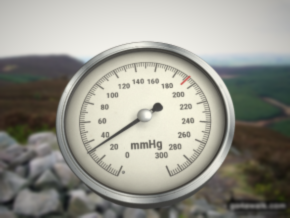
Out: 30 mmHg
